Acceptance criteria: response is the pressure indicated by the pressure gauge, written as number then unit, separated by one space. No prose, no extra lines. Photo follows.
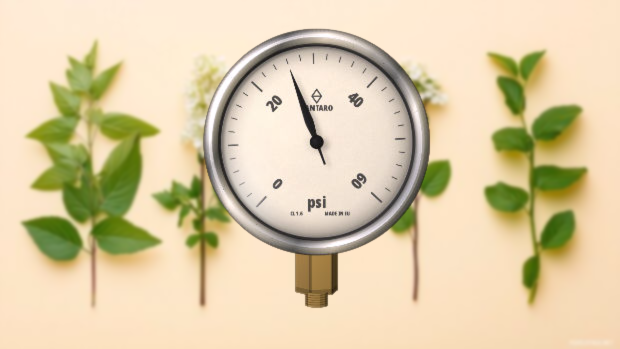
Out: 26 psi
